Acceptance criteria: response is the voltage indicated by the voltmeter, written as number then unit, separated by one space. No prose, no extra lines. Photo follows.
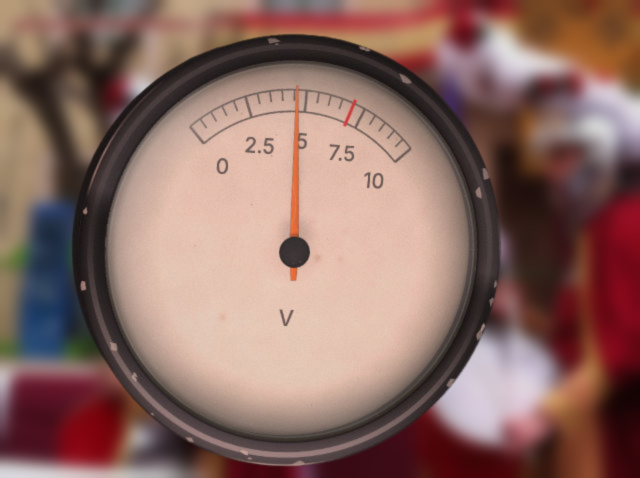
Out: 4.5 V
